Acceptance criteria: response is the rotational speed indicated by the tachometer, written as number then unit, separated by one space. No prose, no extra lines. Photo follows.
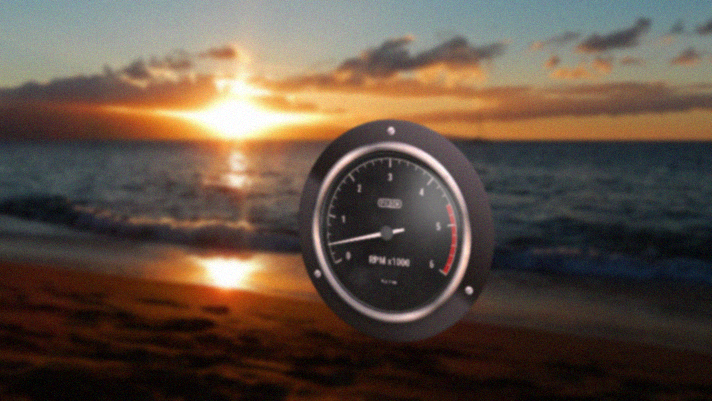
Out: 400 rpm
